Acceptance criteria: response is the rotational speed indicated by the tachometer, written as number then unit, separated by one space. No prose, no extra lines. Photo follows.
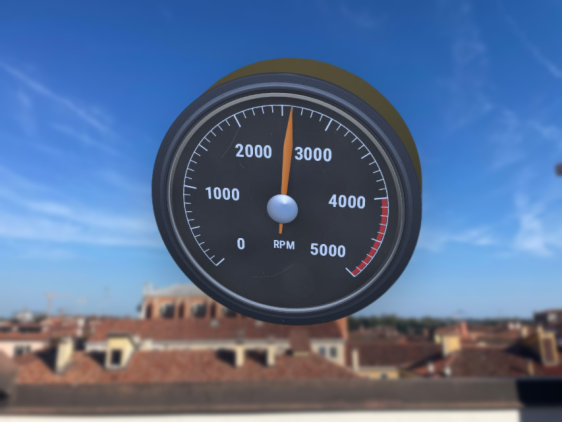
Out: 2600 rpm
